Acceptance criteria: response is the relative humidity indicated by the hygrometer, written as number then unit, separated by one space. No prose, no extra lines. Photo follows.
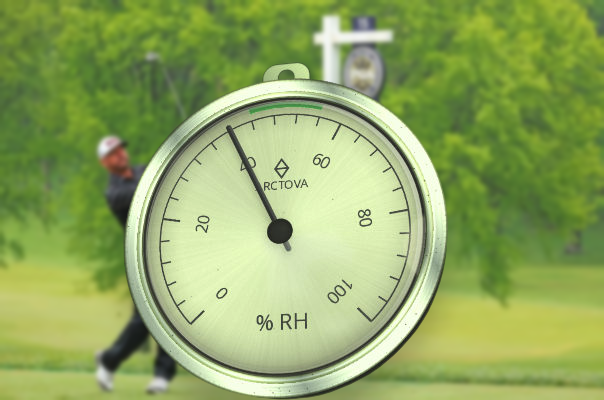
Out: 40 %
